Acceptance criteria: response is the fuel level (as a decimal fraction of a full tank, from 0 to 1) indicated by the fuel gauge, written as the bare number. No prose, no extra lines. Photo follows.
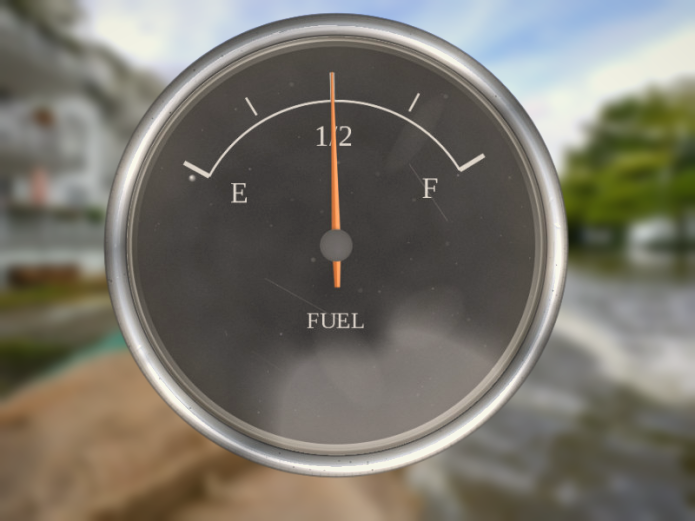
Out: 0.5
